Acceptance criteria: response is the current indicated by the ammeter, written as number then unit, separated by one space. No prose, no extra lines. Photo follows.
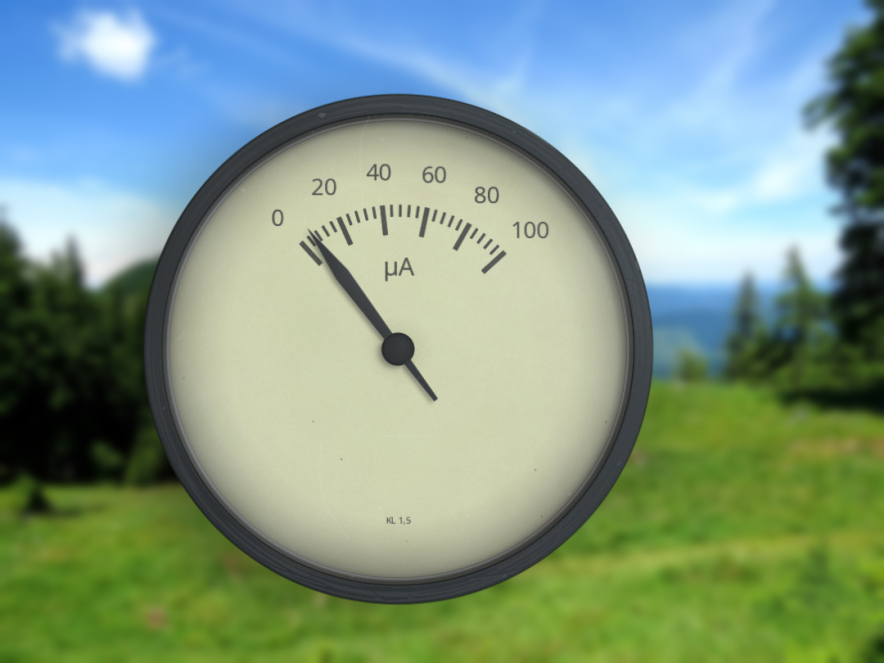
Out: 6 µA
